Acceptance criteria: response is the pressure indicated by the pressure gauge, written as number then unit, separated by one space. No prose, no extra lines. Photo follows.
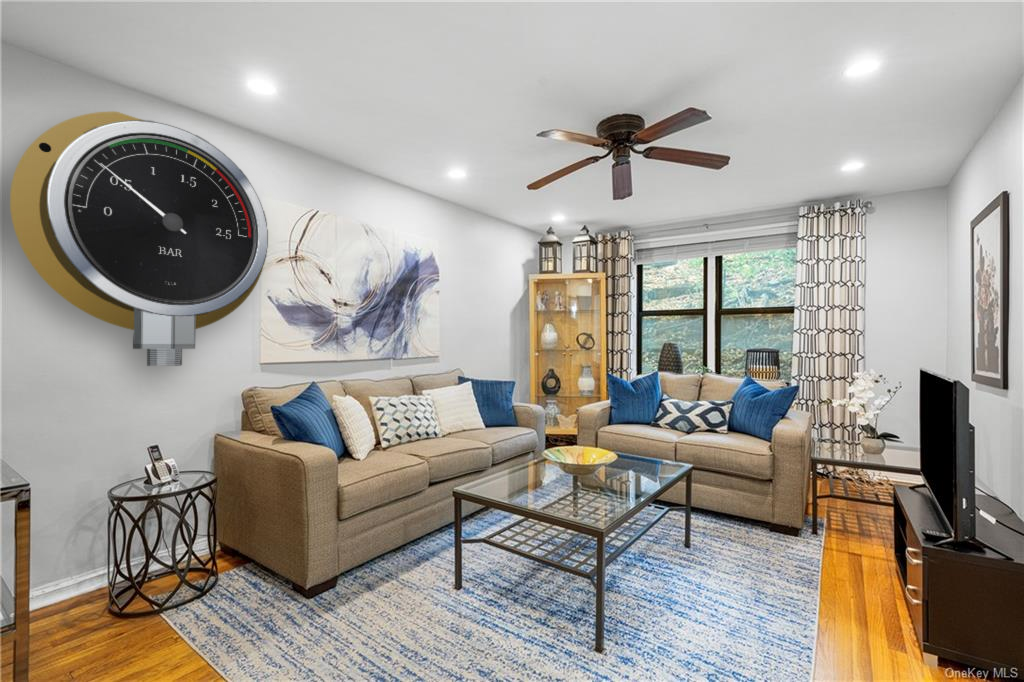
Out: 0.5 bar
